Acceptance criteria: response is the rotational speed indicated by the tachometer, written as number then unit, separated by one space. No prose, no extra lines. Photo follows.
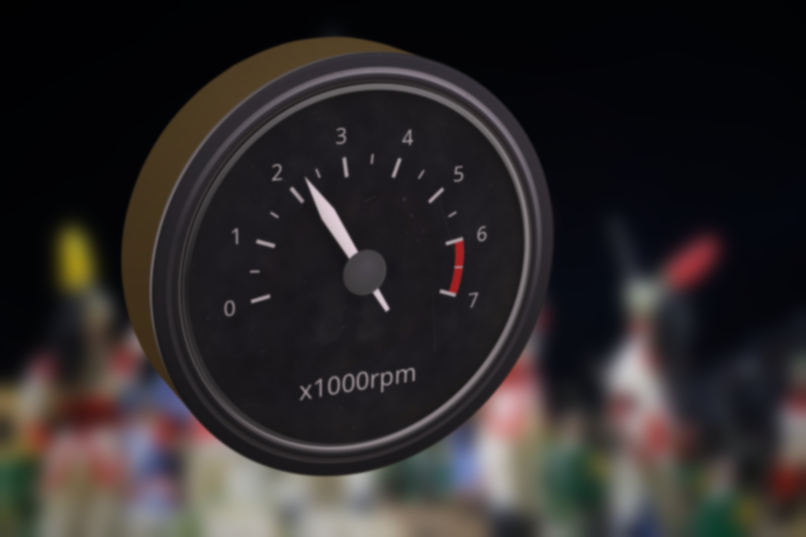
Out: 2250 rpm
